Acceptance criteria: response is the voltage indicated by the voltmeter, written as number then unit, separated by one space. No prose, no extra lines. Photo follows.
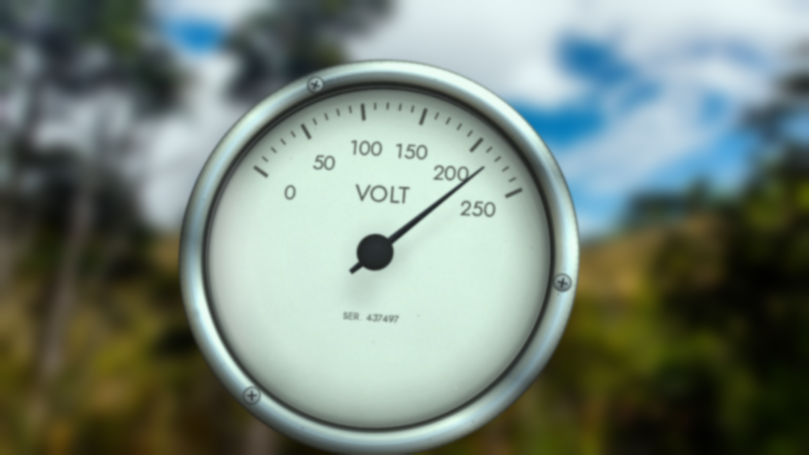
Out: 220 V
